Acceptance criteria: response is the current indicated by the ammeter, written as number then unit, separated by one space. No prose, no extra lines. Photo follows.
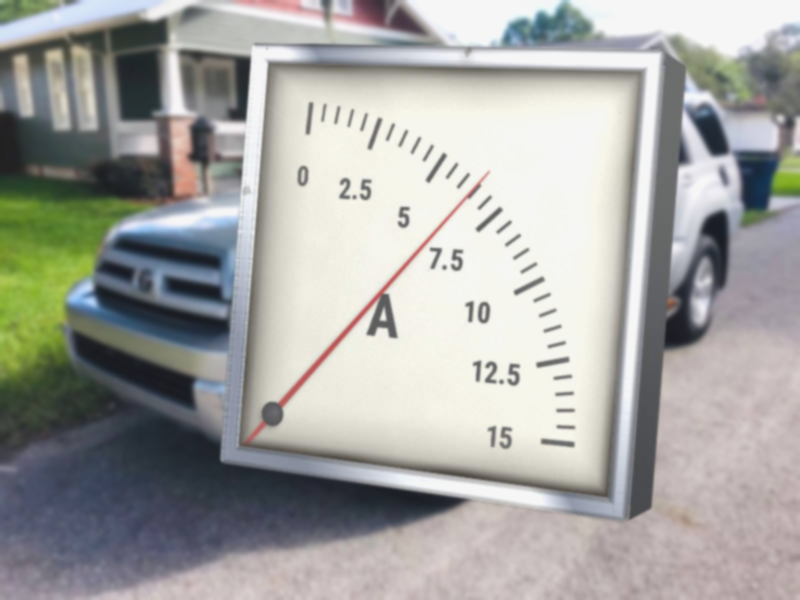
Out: 6.5 A
